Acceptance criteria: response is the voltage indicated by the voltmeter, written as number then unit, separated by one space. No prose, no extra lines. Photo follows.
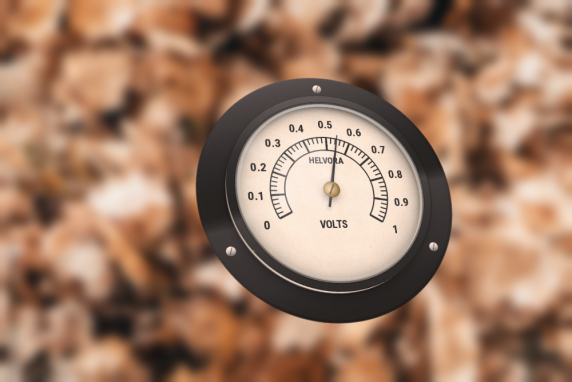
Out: 0.54 V
